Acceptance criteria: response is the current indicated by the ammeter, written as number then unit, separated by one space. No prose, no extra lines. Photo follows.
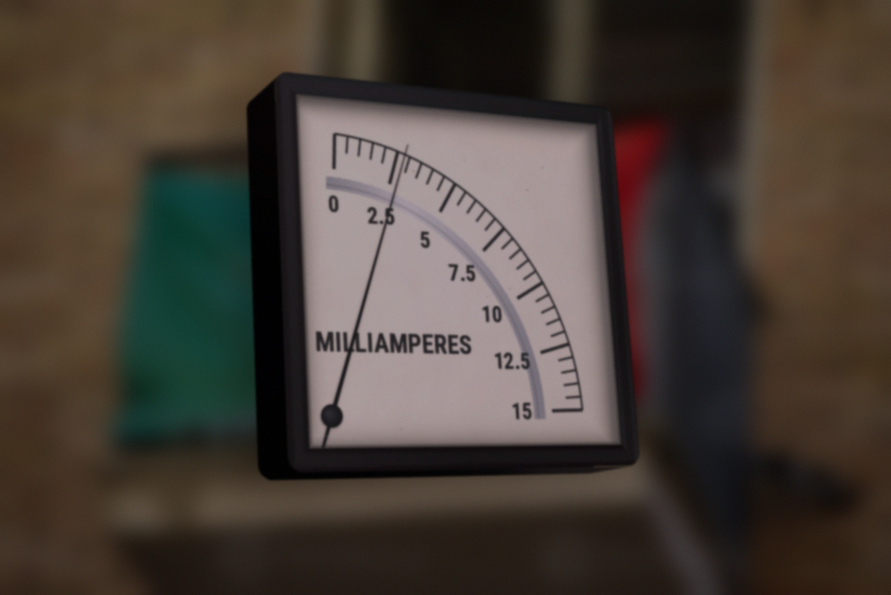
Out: 2.75 mA
